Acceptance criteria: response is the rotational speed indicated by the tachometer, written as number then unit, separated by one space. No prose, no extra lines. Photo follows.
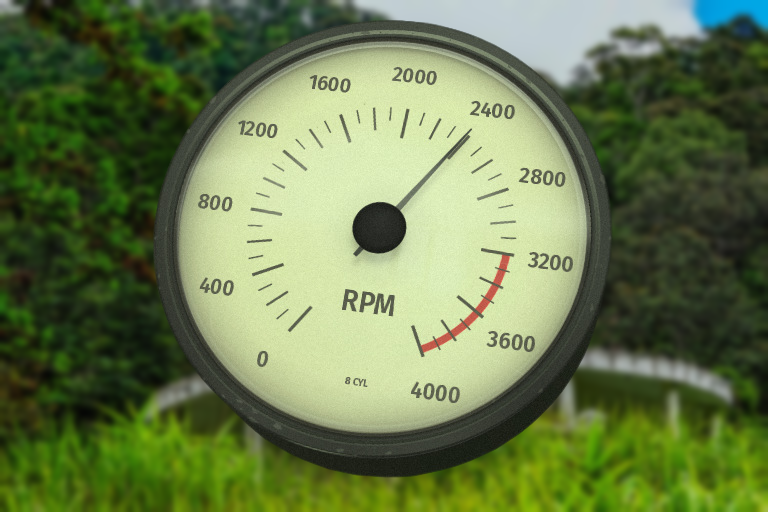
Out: 2400 rpm
